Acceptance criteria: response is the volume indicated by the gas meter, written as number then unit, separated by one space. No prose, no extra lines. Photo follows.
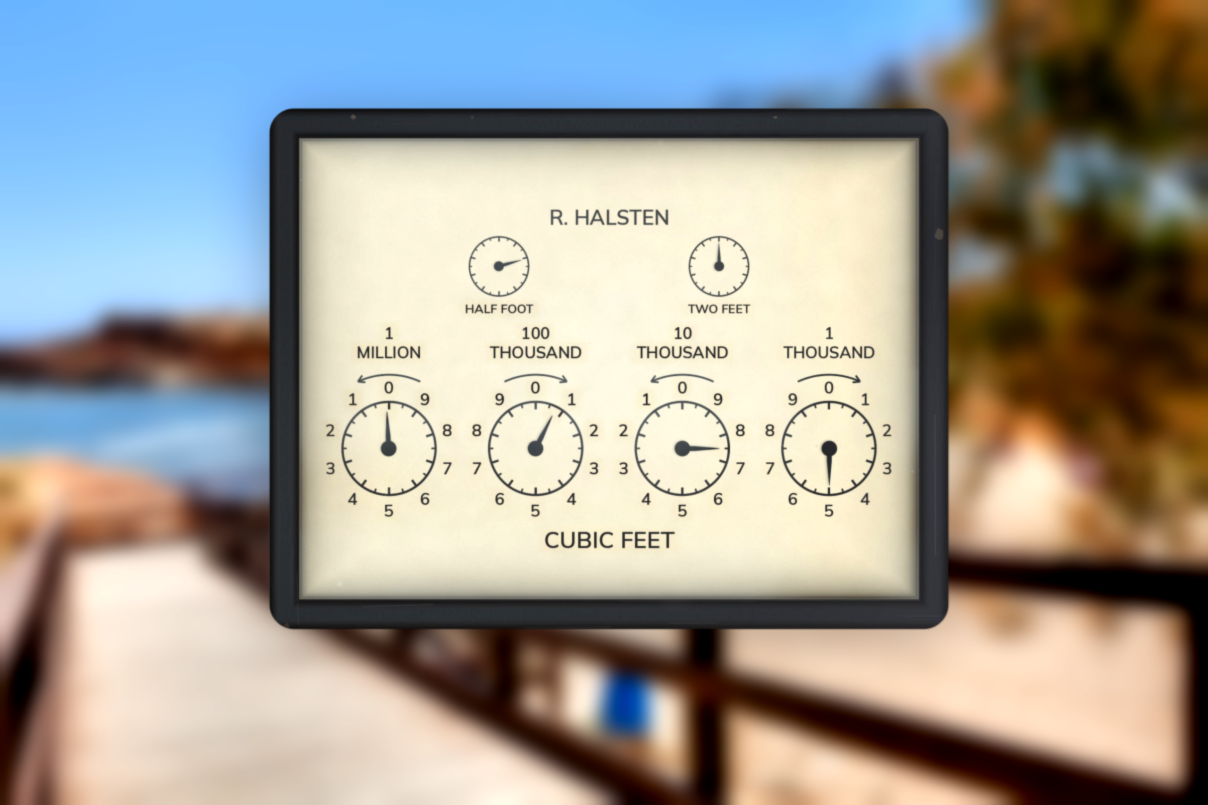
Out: 7500 ft³
